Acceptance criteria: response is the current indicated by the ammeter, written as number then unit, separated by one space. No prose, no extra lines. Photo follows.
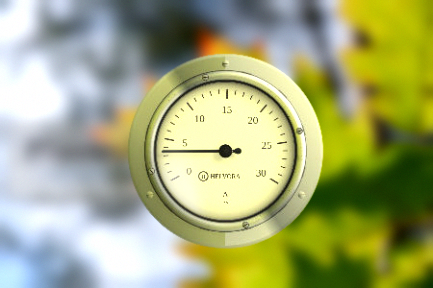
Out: 3.5 A
